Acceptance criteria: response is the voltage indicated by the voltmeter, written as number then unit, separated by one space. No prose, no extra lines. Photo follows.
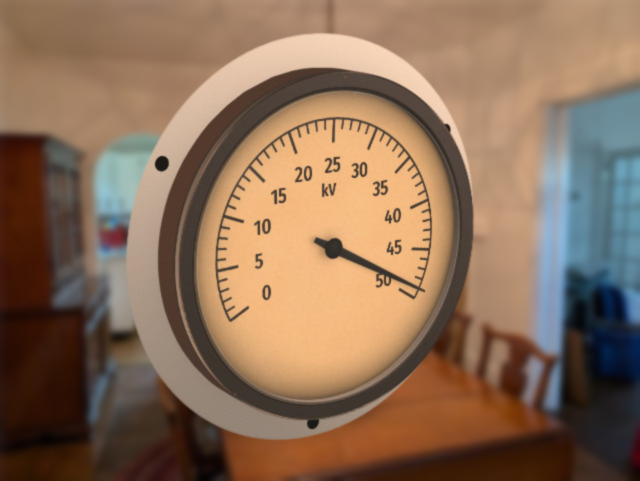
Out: 49 kV
